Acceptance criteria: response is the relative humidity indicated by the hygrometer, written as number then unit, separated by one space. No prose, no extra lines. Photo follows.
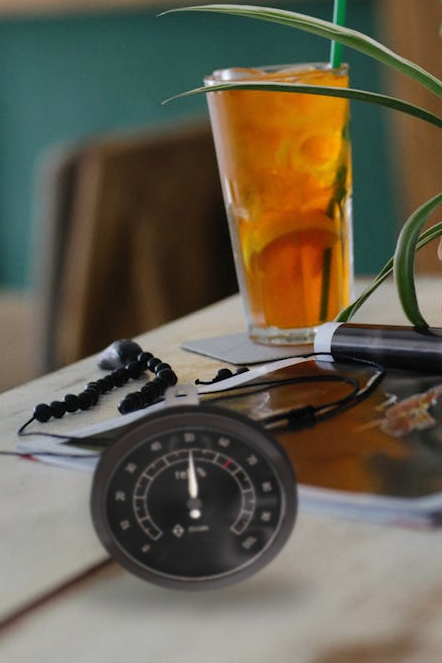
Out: 50 %
